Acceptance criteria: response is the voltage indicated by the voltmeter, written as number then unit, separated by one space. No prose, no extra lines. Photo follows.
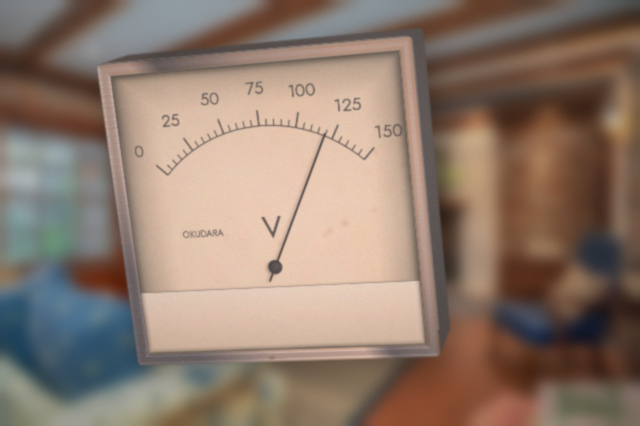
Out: 120 V
